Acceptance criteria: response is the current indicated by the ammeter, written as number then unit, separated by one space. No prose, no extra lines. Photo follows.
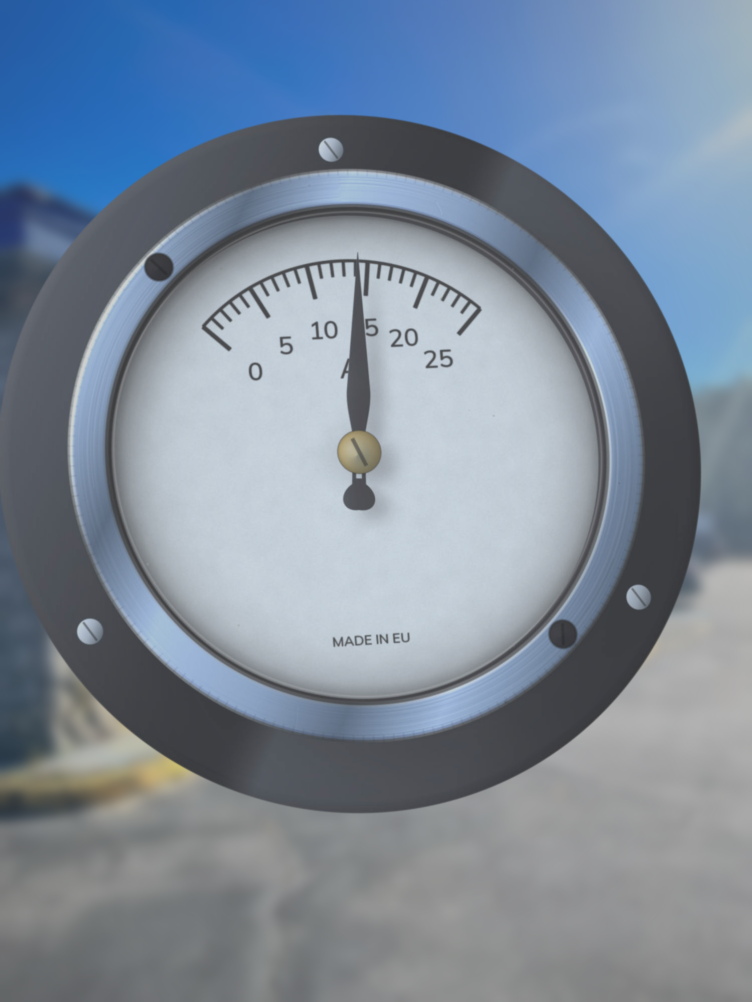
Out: 14 A
